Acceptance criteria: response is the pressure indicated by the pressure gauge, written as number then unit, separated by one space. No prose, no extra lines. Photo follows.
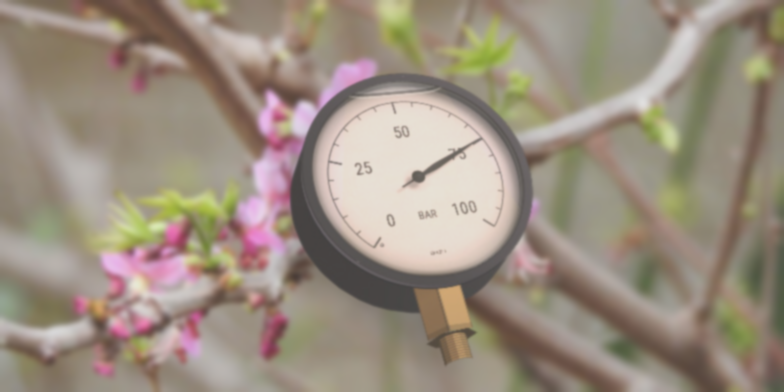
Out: 75 bar
